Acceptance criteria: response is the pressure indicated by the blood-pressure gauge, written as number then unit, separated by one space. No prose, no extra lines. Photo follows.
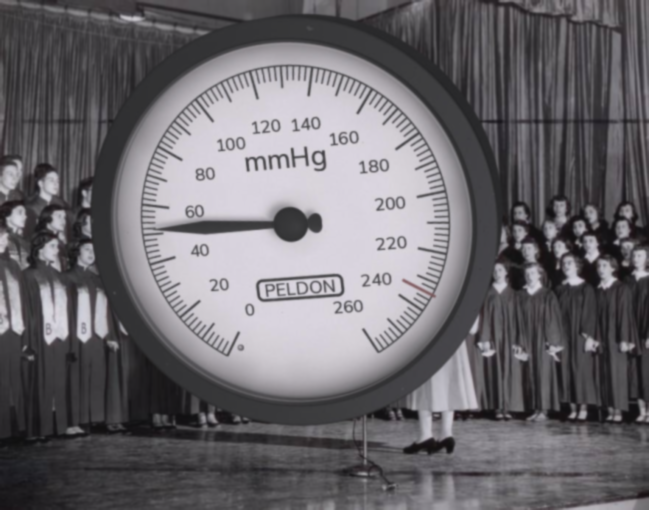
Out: 52 mmHg
